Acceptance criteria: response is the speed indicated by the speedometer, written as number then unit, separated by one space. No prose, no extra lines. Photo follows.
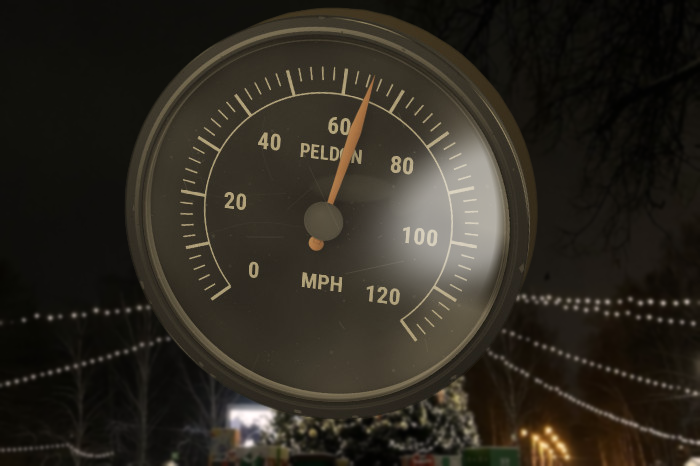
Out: 65 mph
